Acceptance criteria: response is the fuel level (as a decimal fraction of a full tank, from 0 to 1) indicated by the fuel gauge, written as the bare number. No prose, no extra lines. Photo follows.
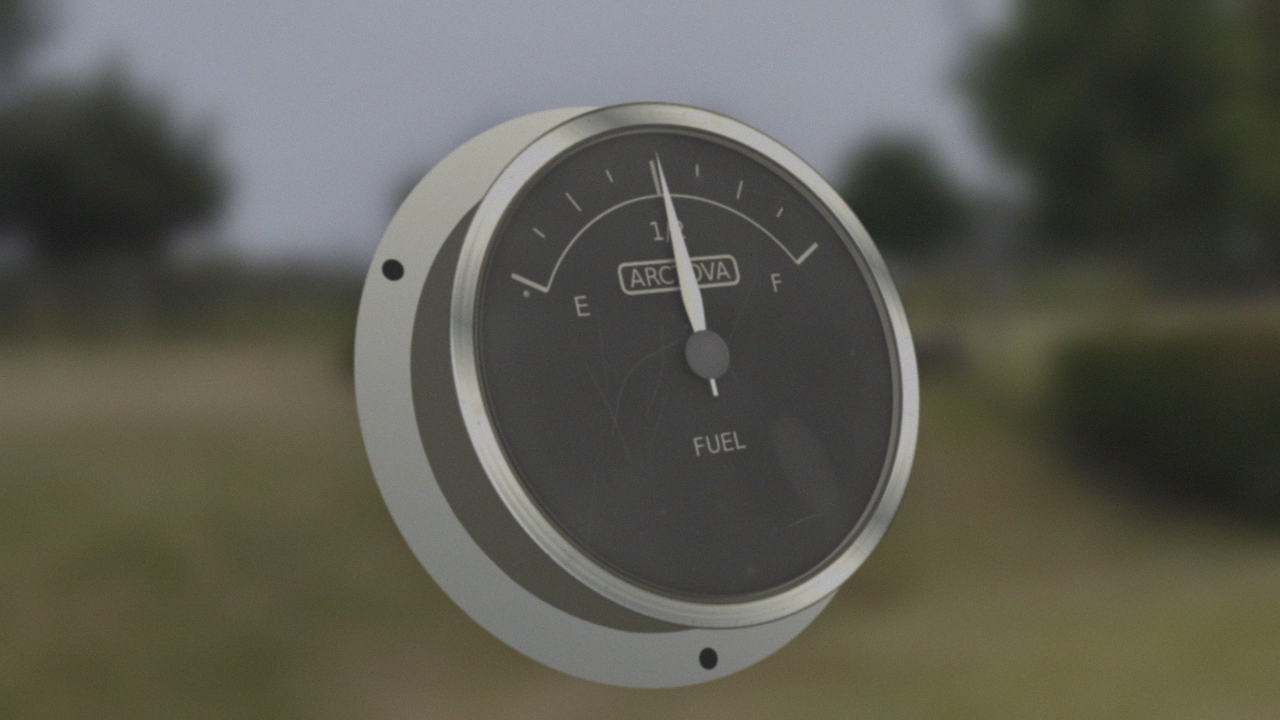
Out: 0.5
